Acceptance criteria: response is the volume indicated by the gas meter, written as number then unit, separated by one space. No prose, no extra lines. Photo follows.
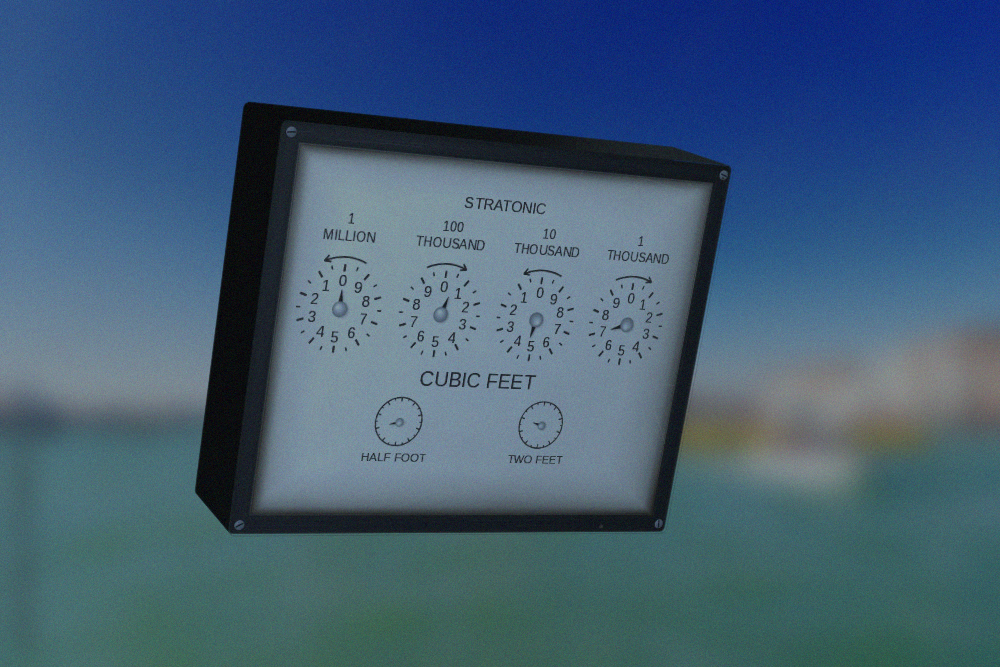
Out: 4700 ft³
